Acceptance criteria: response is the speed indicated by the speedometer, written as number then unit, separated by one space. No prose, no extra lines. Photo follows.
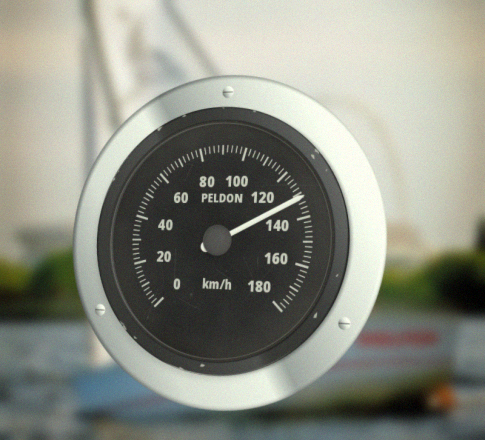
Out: 132 km/h
